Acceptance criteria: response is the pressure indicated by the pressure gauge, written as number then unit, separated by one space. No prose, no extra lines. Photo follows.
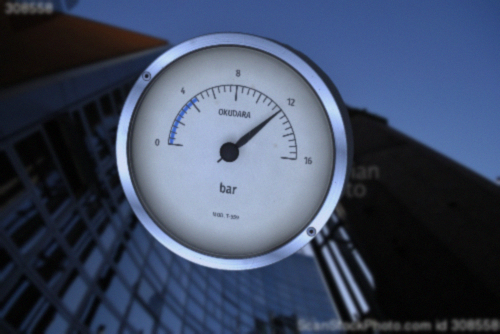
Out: 12 bar
